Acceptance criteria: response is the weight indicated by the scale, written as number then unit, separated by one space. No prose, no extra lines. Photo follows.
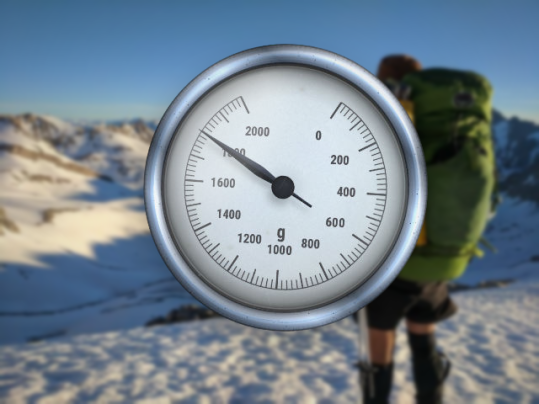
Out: 1800 g
